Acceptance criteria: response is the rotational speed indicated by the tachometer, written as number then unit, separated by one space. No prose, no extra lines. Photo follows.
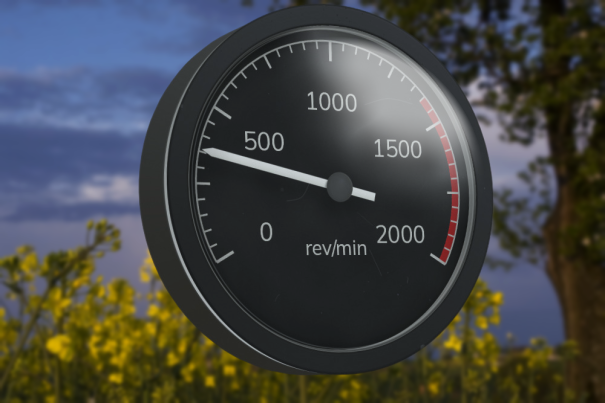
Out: 350 rpm
